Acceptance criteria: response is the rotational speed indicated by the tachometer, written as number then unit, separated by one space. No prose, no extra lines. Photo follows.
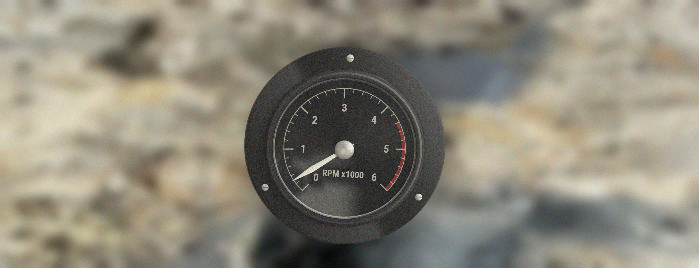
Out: 300 rpm
